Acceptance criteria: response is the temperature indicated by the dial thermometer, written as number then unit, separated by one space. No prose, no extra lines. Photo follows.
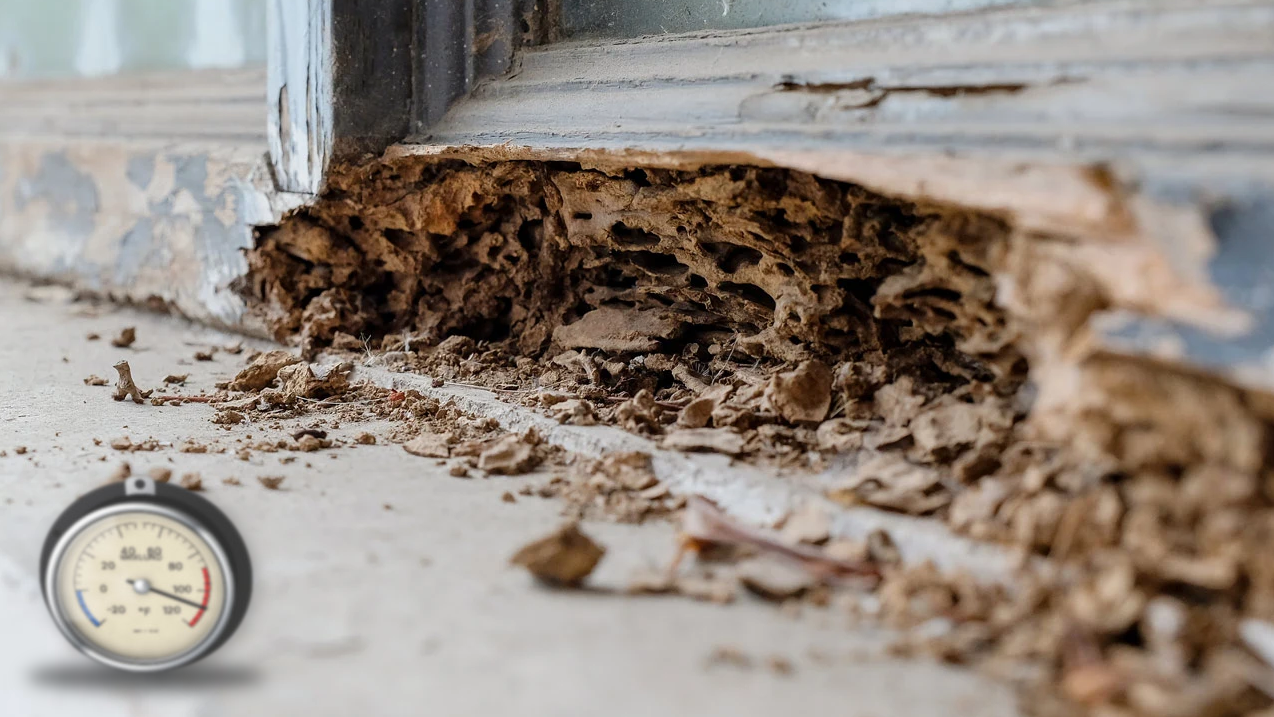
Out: 108 °F
